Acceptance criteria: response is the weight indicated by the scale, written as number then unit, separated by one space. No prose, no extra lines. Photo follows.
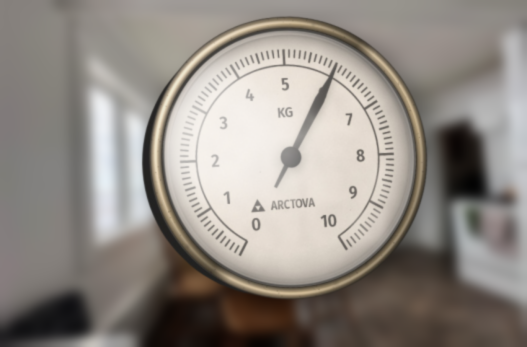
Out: 6 kg
